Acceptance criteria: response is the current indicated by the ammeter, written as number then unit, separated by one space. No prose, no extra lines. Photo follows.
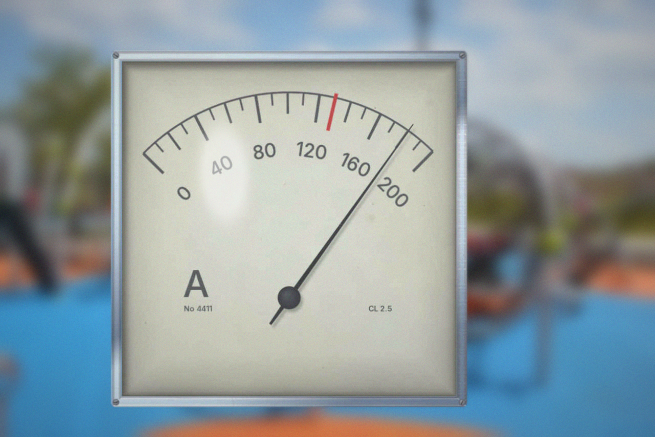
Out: 180 A
